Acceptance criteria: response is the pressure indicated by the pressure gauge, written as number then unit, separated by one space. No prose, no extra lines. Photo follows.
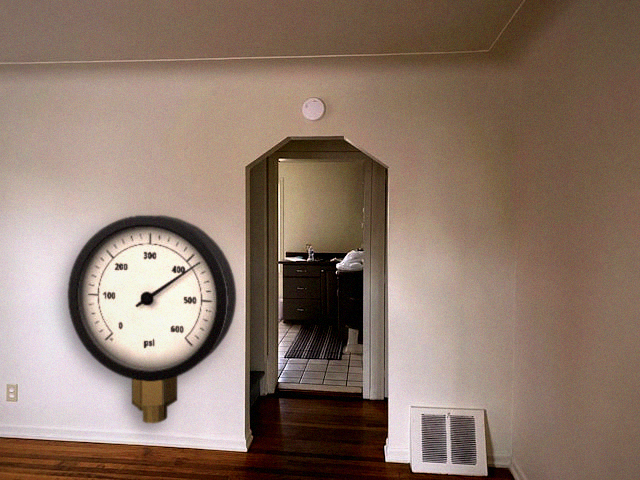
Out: 420 psi
